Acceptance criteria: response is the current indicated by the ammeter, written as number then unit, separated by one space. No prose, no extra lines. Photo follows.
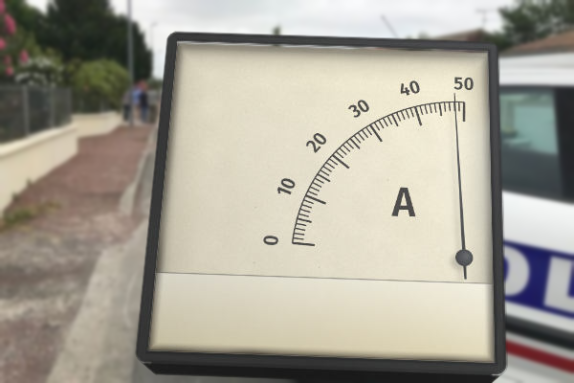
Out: 48 A
